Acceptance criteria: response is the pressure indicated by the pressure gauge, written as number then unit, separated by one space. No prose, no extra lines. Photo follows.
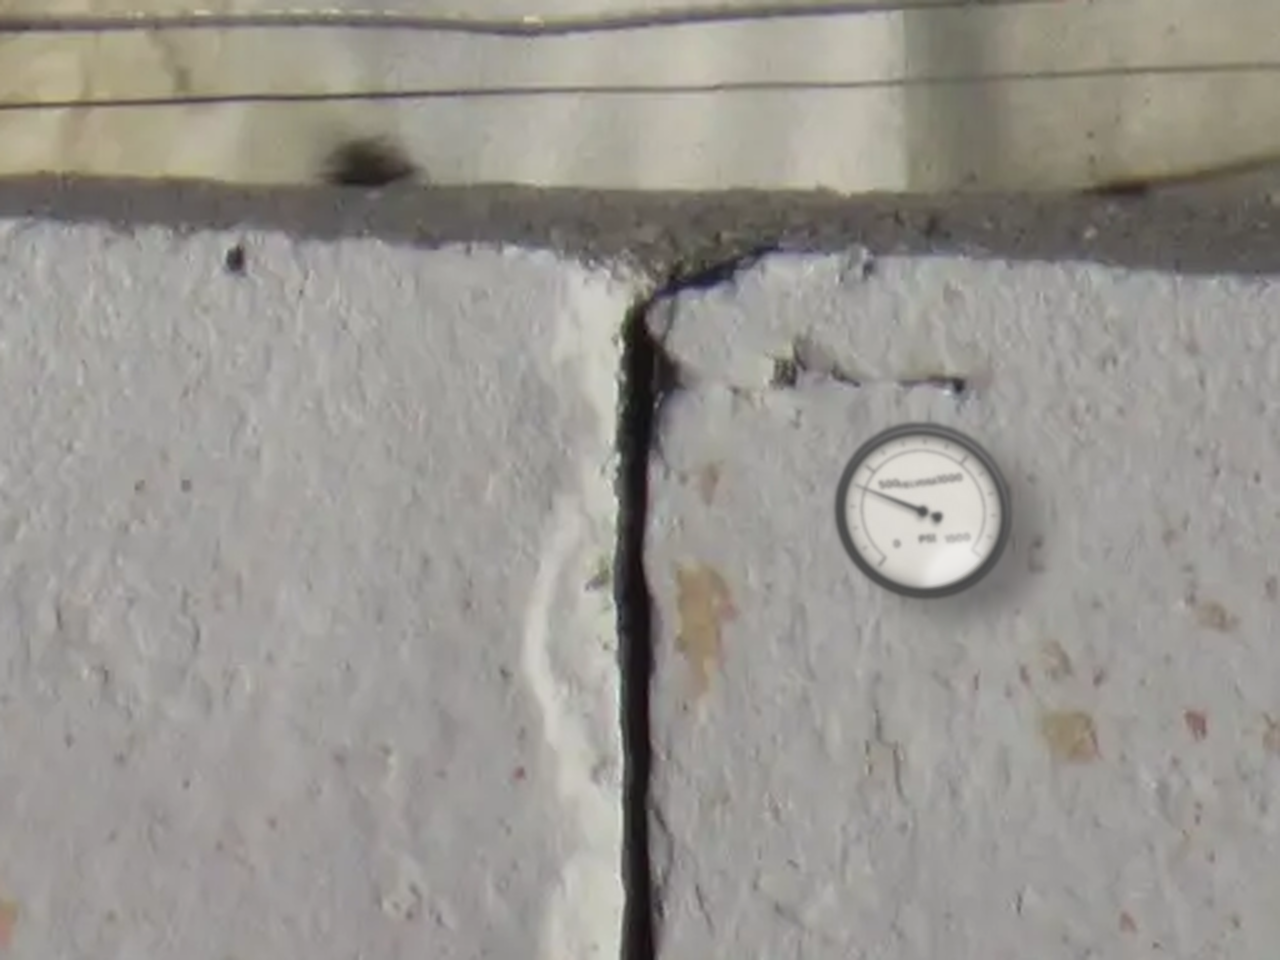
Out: 400 psi
